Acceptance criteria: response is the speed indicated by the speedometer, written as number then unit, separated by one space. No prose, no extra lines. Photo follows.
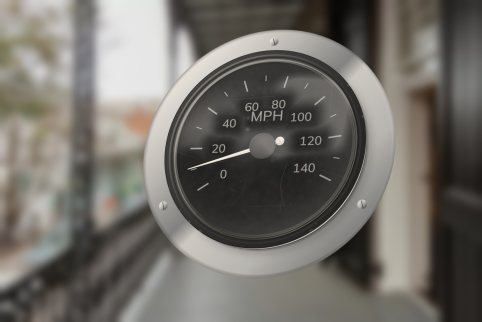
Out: 10 mph
